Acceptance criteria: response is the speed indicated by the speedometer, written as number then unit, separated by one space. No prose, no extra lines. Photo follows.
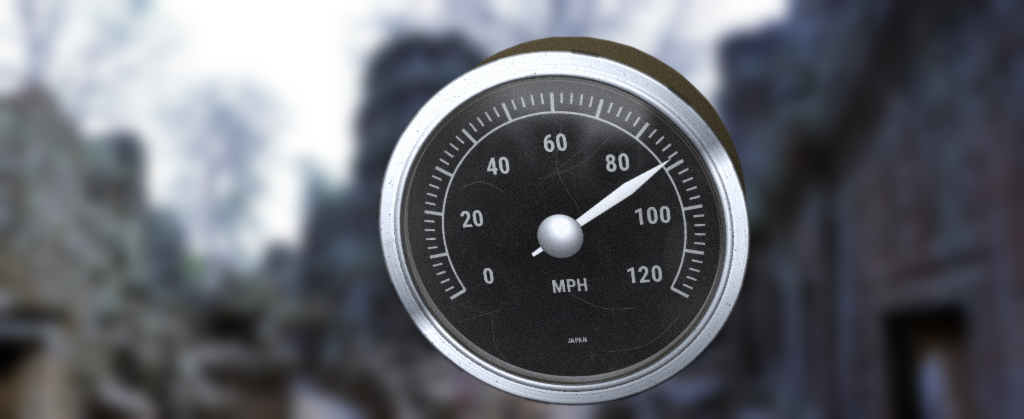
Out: 88 mph
